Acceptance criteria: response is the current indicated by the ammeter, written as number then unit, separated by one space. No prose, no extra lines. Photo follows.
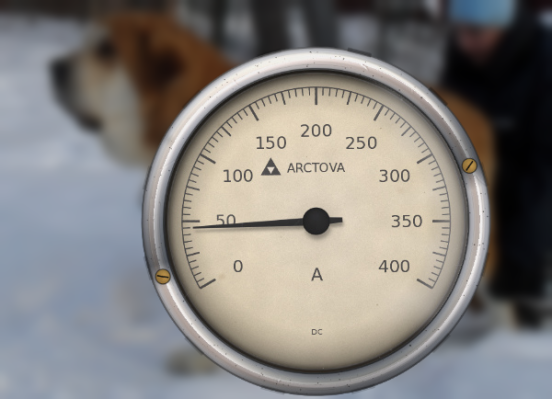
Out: 45 A
